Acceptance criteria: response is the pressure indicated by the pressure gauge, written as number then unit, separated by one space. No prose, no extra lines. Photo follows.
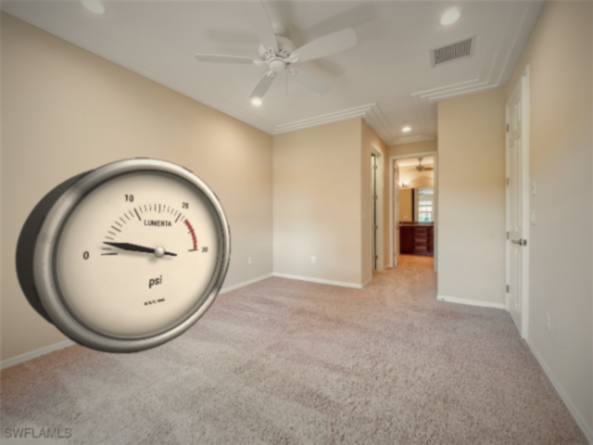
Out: 2 psi
